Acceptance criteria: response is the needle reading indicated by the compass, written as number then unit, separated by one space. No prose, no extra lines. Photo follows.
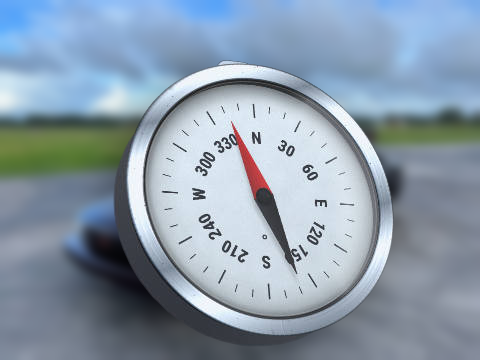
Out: 340 °
